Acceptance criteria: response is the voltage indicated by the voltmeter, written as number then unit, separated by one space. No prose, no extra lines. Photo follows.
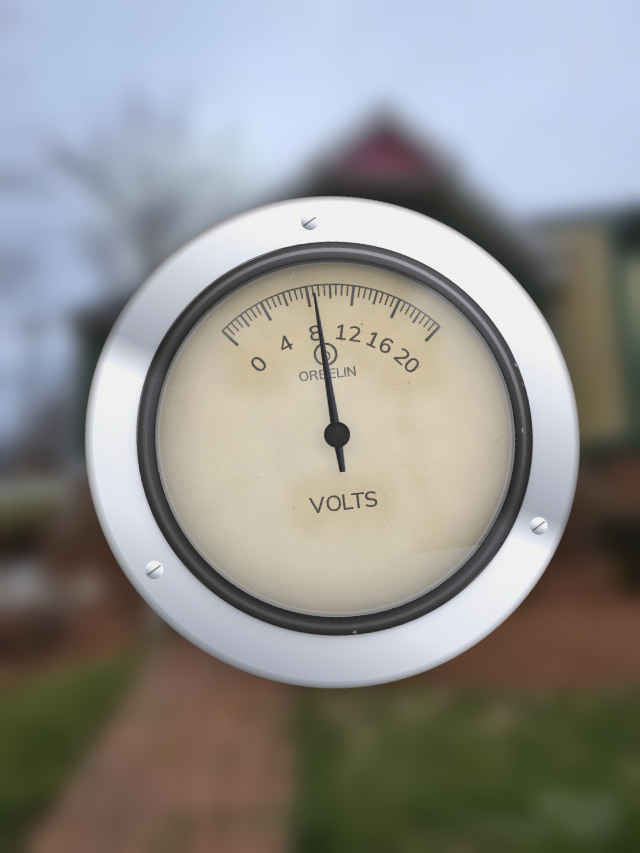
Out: 8.5 V
